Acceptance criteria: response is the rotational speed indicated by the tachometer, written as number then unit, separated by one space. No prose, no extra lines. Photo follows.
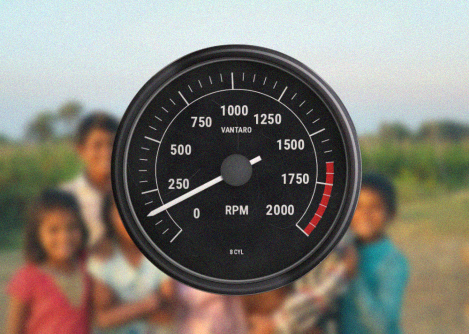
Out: 150 rpm
